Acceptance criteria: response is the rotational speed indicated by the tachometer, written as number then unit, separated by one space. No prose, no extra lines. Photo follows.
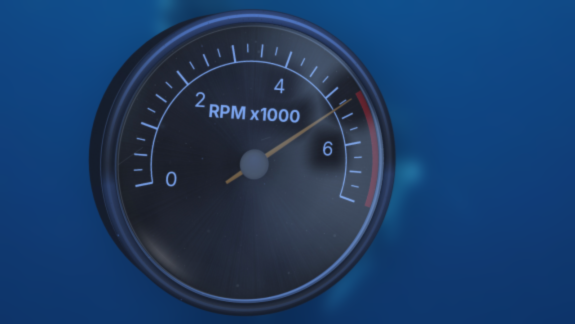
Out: 5250 rpm
